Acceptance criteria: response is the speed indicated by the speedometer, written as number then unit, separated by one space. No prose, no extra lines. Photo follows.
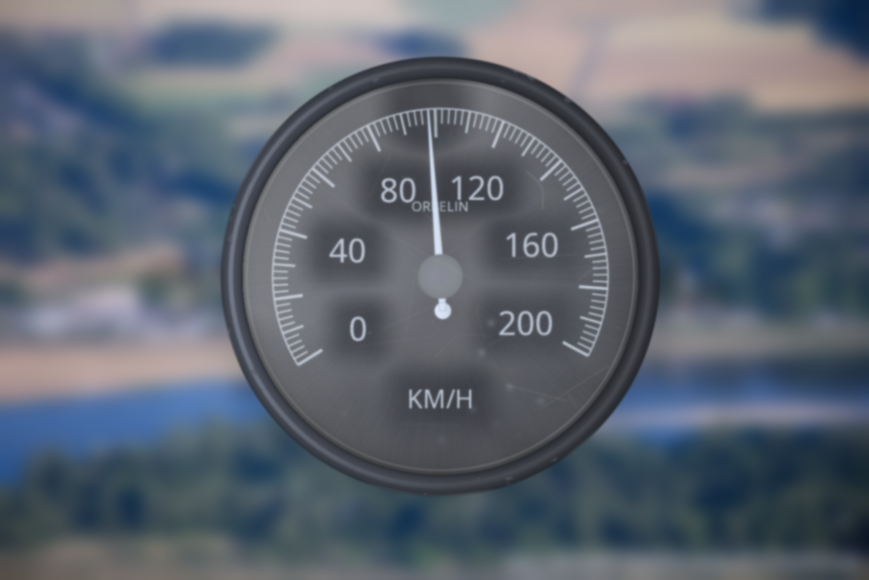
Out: 98 km/h
